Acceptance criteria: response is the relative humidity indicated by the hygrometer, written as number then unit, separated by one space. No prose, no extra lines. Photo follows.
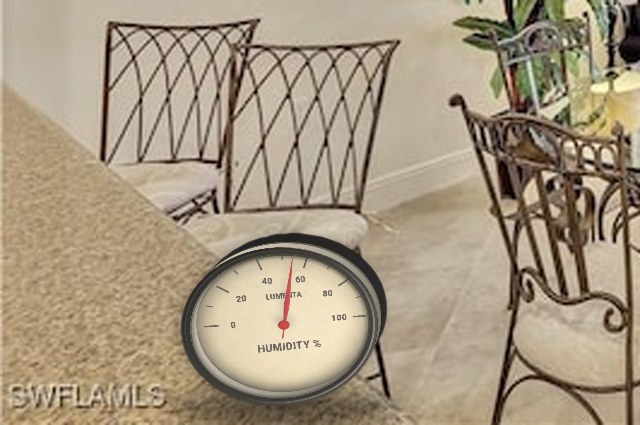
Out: 55 %
